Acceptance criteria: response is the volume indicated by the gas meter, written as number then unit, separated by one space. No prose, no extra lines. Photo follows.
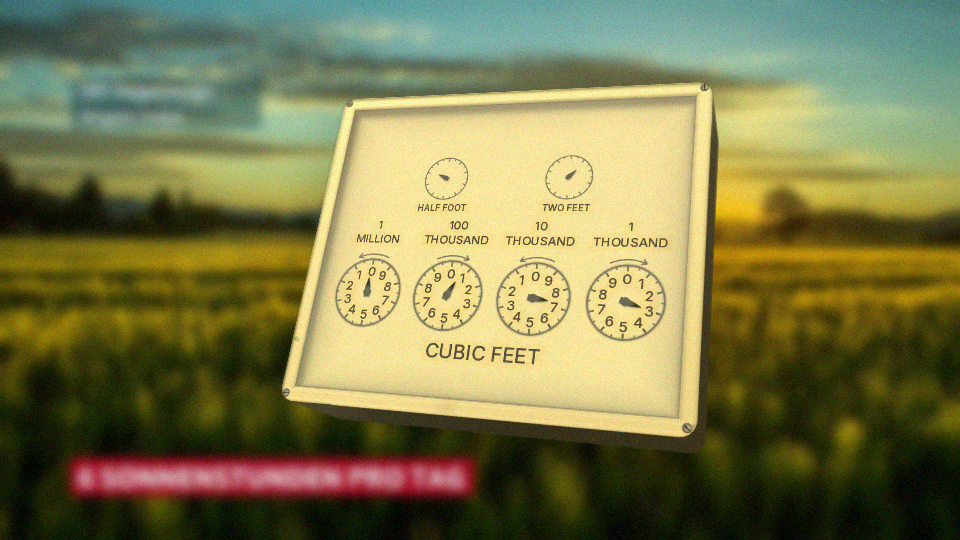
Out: 7300 ft³
